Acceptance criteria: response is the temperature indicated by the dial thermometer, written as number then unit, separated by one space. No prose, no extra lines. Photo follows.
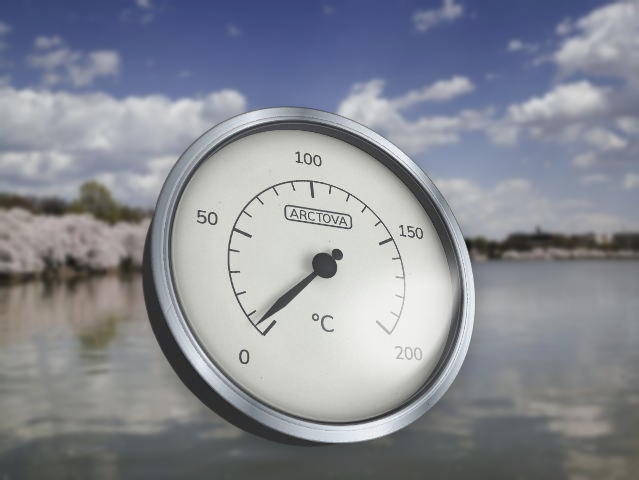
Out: 5 °C
